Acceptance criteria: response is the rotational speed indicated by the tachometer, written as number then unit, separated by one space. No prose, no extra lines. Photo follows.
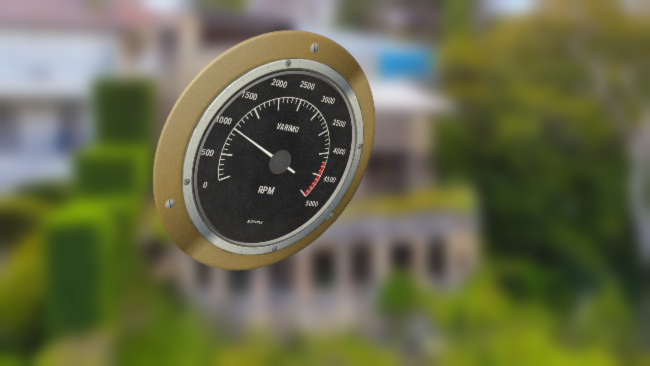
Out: 1000 rpm
